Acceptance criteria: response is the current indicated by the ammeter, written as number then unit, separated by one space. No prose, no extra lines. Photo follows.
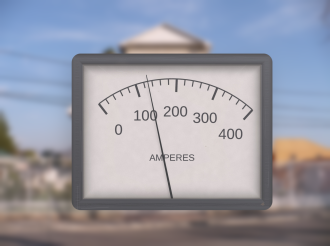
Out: 130 A
